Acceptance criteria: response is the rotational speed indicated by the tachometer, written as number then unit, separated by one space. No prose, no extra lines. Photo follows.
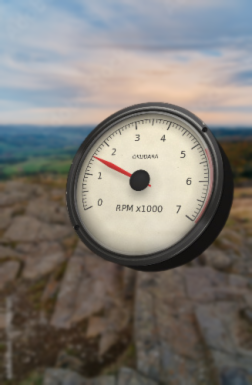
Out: 1500 rpm
